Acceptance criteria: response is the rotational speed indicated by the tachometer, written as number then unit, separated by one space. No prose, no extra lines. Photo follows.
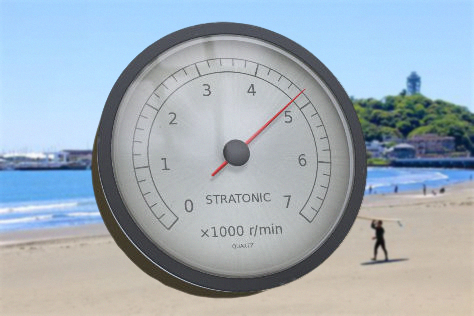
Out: 4800 rpm
